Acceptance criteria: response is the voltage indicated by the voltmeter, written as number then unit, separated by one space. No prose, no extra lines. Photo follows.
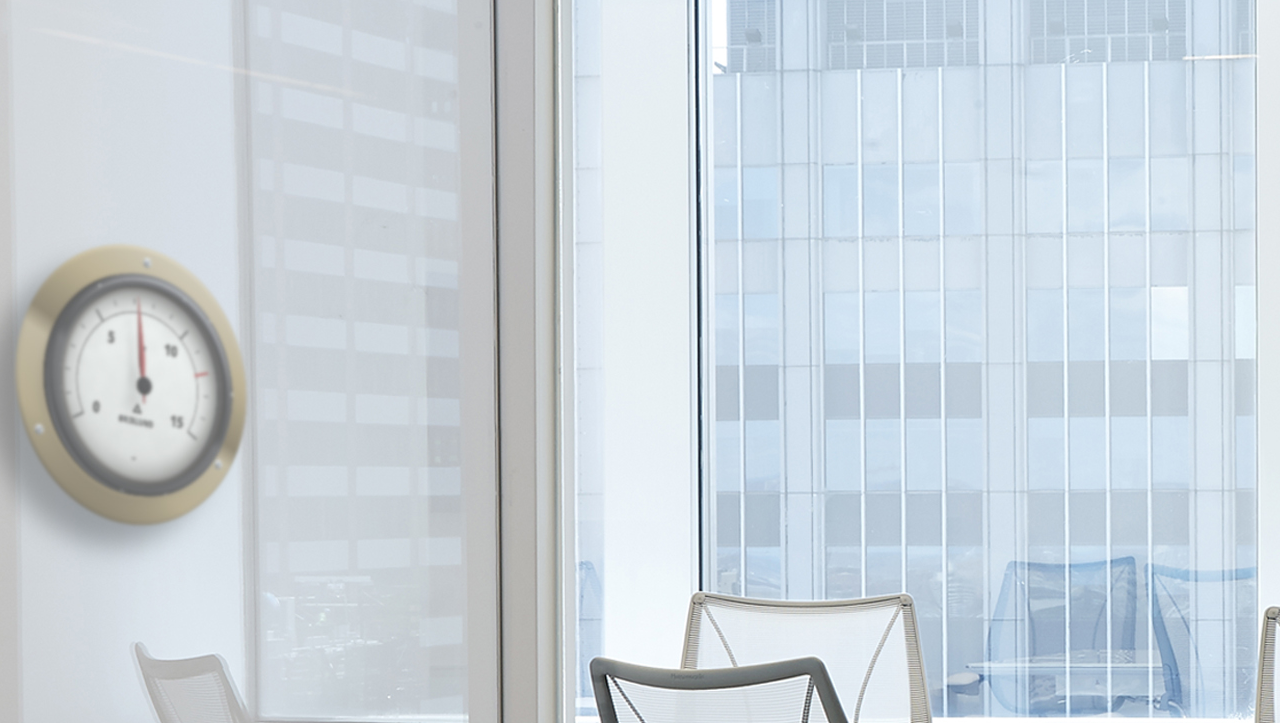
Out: 7 V
